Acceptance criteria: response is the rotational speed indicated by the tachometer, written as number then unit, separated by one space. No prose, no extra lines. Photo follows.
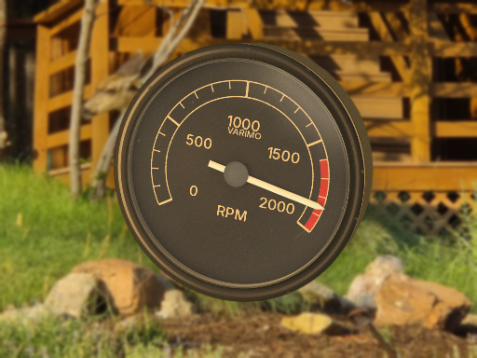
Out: 1850 rpm
